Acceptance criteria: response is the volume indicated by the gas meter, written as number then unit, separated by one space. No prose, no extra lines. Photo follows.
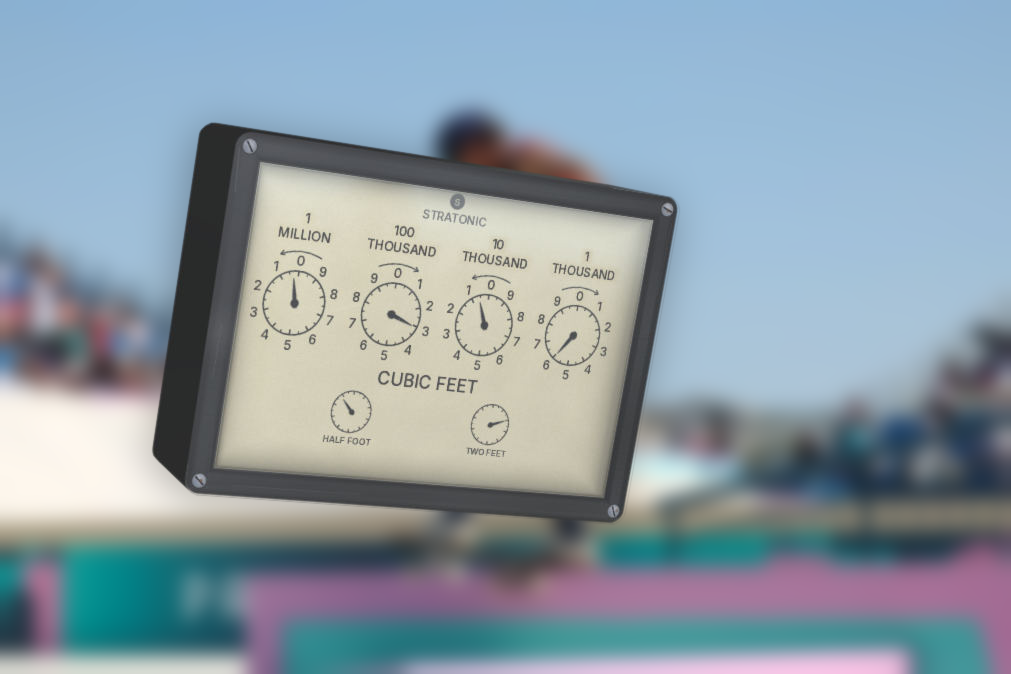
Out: 30600 ft³
